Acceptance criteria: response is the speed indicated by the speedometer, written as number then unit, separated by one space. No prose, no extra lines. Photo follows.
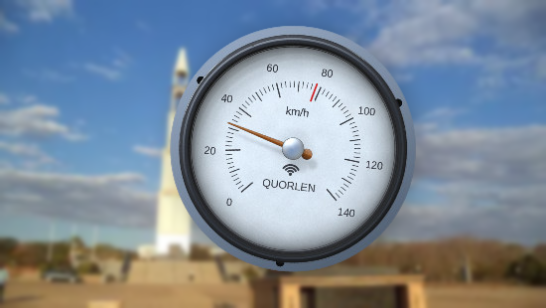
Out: 32 km/h
